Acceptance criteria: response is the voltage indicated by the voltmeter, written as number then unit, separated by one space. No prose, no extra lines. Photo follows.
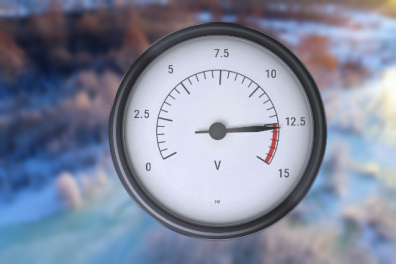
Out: 12.75 V
